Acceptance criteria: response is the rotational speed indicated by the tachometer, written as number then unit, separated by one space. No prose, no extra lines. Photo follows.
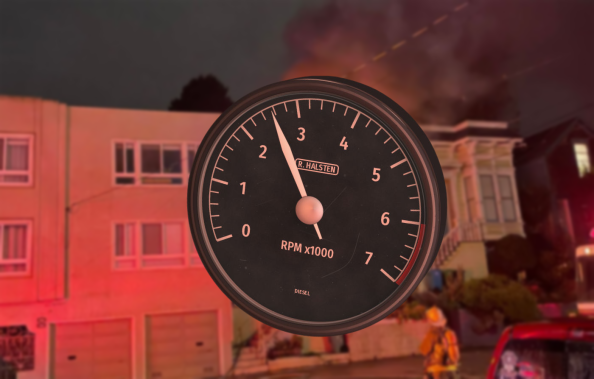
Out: 2600 rpm
